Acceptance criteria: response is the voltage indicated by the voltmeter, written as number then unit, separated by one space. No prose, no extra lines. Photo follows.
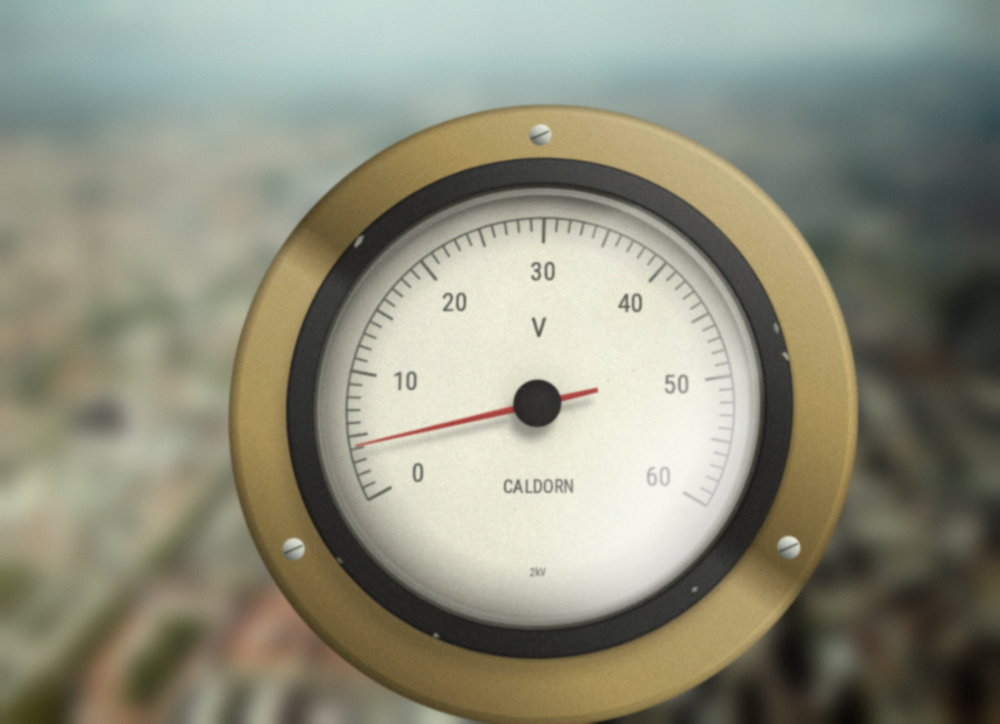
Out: 4 V
